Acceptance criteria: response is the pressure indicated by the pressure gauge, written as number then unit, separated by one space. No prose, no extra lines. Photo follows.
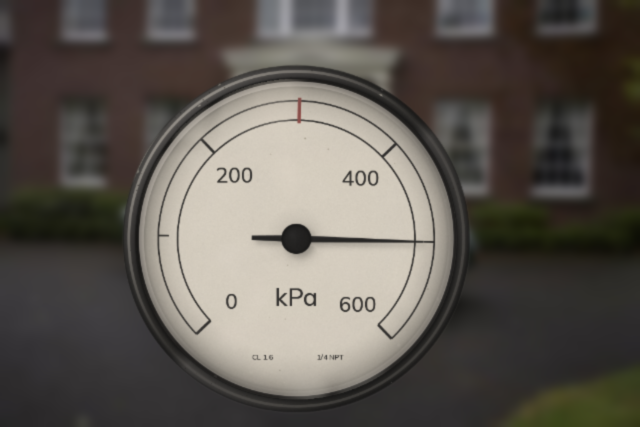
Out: 500 kPa
